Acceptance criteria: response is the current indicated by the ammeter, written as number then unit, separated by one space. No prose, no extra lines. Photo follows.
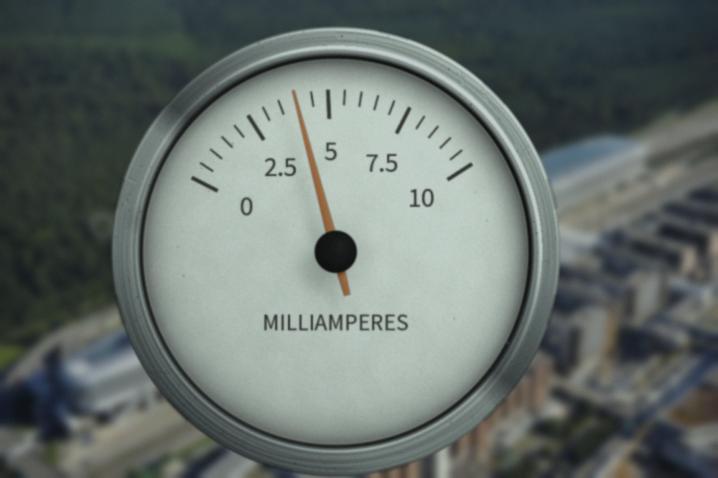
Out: 4 mA
